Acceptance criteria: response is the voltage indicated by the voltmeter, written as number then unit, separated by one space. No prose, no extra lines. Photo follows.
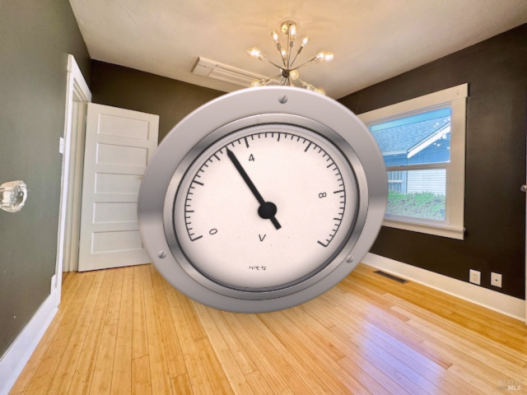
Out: 3.4 V
